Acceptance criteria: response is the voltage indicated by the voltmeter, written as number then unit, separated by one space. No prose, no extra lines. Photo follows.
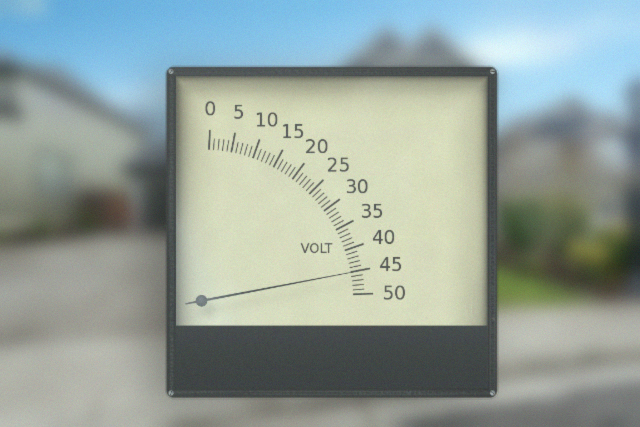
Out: 45 V
